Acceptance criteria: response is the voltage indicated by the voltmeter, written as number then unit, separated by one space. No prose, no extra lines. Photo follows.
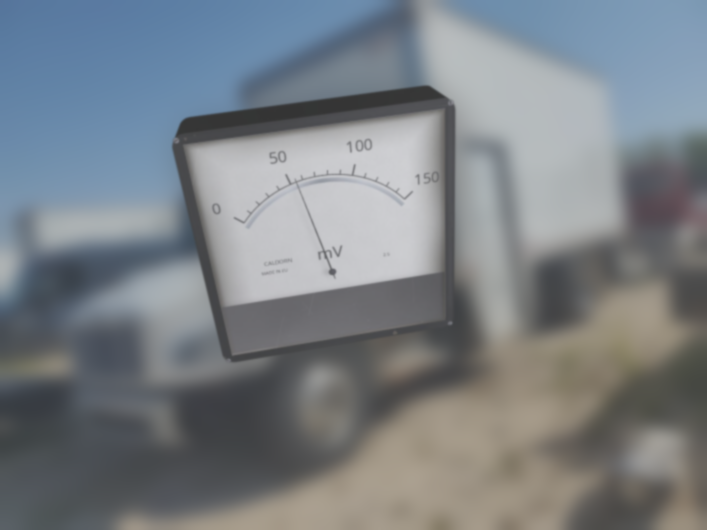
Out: 55 mV
